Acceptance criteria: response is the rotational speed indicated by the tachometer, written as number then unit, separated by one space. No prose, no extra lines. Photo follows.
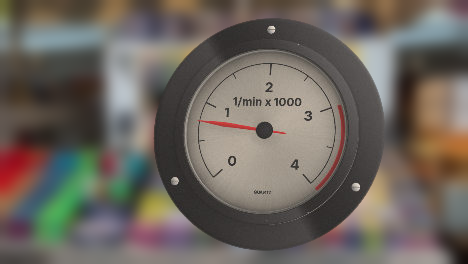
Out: 750 rpm
